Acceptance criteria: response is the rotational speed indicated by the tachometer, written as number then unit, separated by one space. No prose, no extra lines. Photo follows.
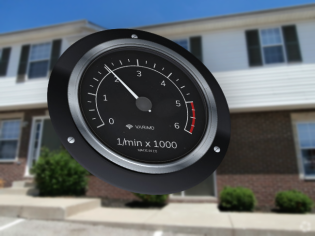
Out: 2000 rpm
